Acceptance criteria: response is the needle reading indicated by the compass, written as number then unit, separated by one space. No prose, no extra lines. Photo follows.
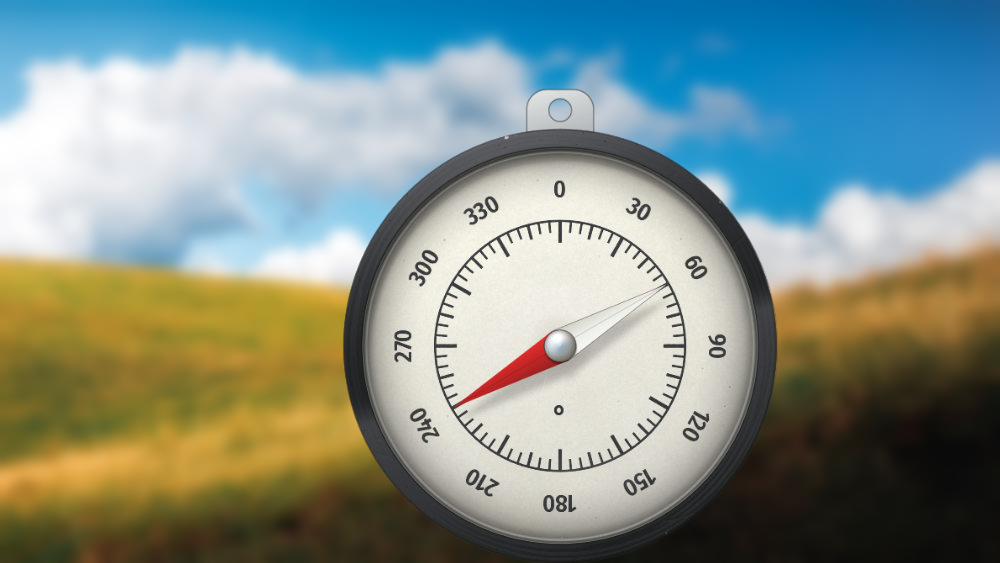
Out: 240 °
